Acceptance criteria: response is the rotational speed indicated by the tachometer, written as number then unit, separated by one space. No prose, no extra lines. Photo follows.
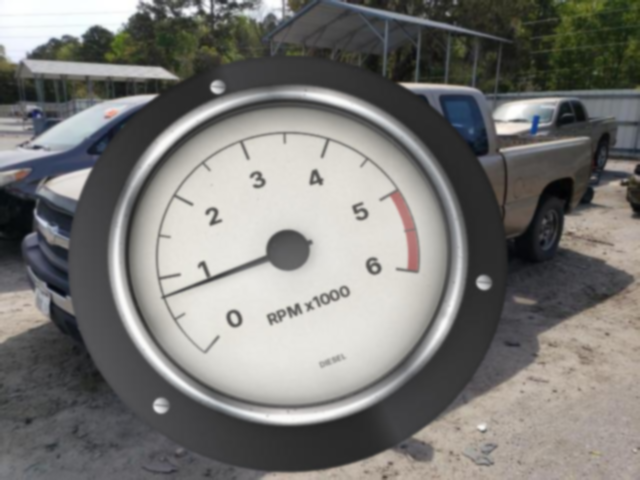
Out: 750 rpm
